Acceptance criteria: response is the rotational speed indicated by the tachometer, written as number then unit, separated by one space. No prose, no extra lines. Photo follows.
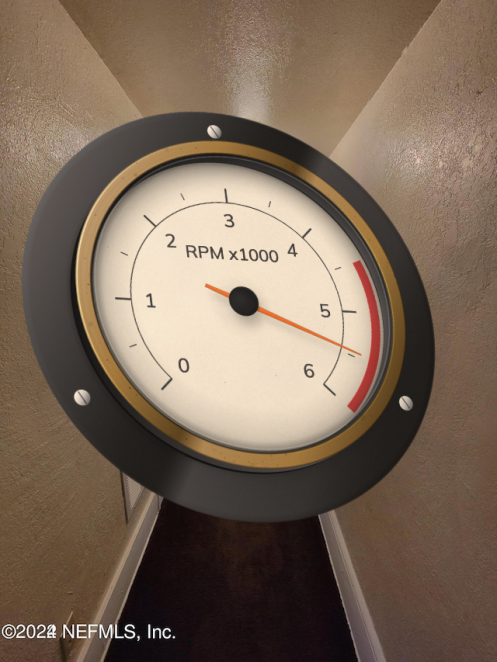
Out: 5500 rpm
